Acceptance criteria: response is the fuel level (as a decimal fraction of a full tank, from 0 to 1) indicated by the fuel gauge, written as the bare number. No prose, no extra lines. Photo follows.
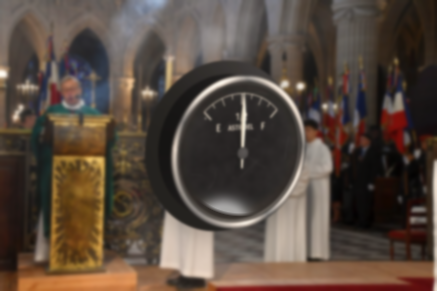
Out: 0.5
